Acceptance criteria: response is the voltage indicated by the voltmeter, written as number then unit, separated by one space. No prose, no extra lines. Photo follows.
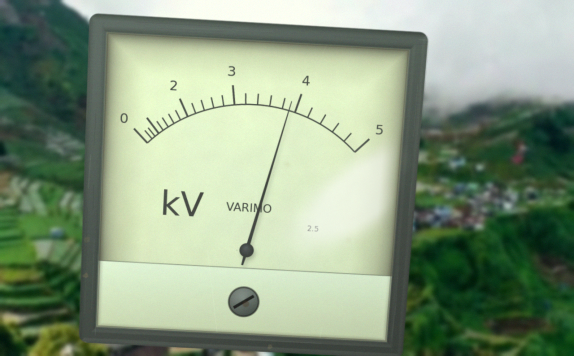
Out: 3.9 kV
